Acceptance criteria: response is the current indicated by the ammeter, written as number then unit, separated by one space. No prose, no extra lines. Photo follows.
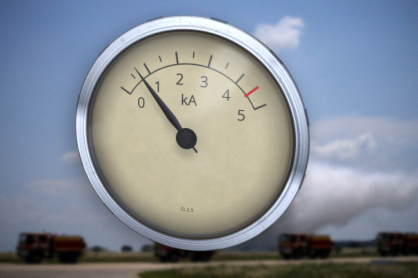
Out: 0.75 kA
